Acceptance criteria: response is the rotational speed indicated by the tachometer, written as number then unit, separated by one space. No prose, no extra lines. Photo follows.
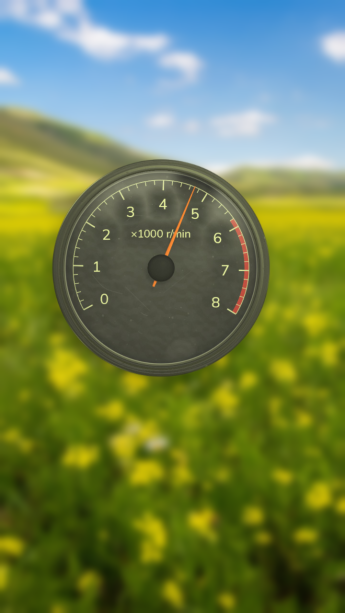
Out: 4700 rpm
